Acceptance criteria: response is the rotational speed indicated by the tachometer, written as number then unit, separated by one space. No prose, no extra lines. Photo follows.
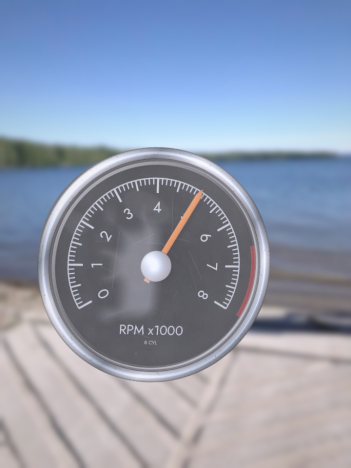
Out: 5000 rpm
